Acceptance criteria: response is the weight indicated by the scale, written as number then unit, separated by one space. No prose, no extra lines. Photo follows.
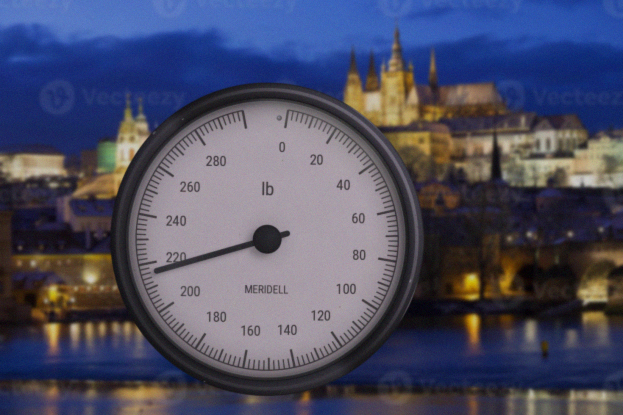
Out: 216 lb
